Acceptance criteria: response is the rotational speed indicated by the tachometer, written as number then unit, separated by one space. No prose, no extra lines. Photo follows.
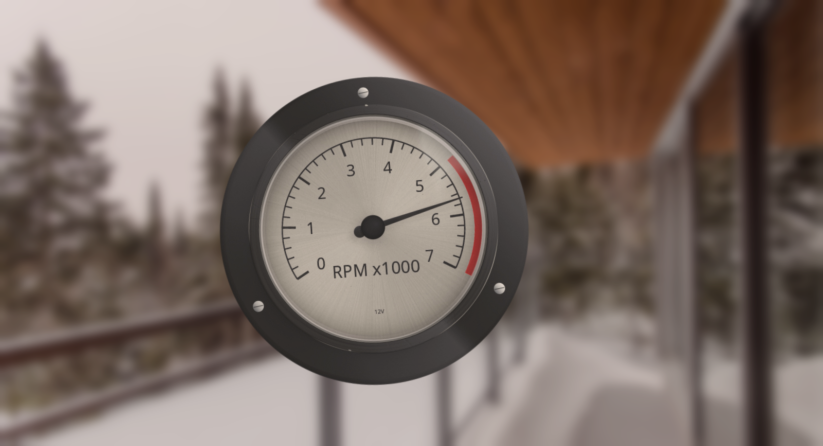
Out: 5700 rpm
